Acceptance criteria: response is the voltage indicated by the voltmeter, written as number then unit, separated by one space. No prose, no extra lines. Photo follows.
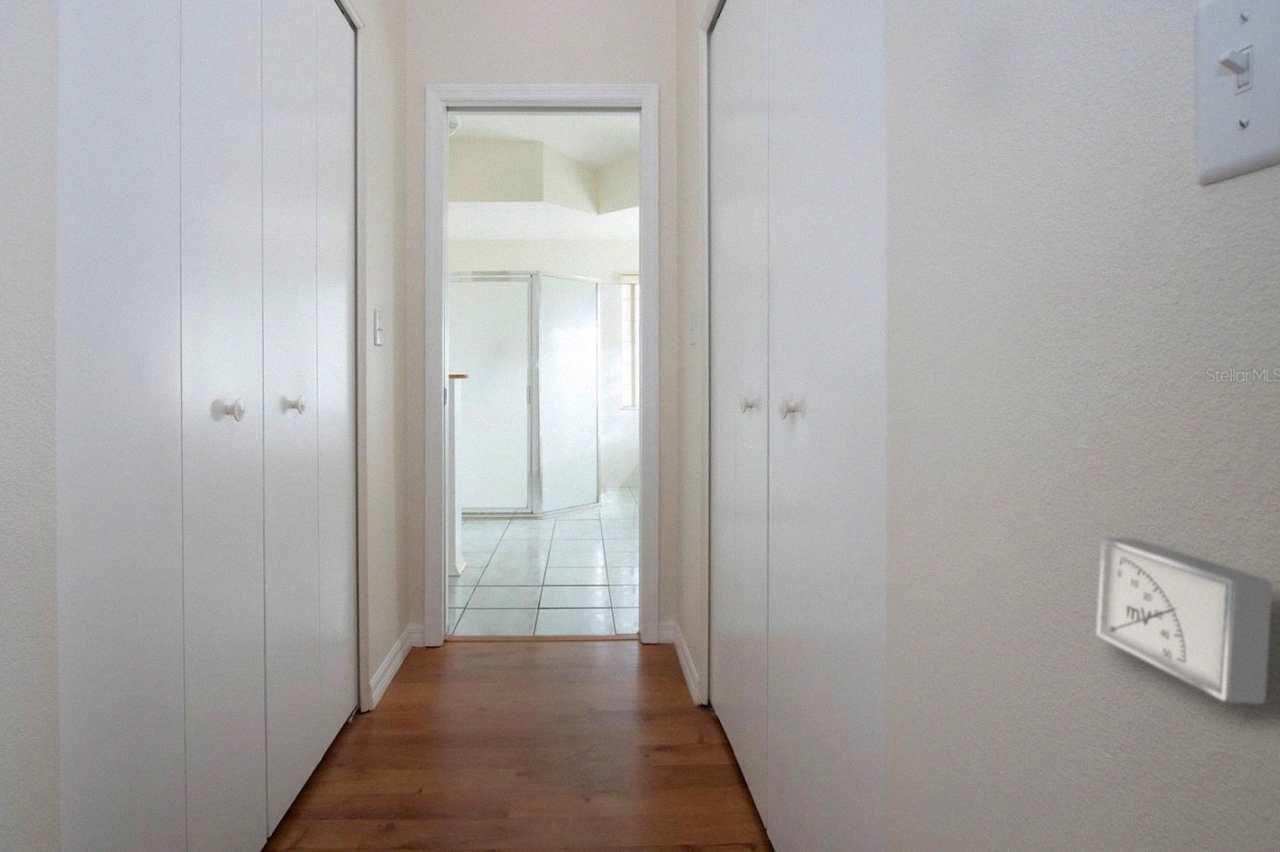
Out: 30 mV
